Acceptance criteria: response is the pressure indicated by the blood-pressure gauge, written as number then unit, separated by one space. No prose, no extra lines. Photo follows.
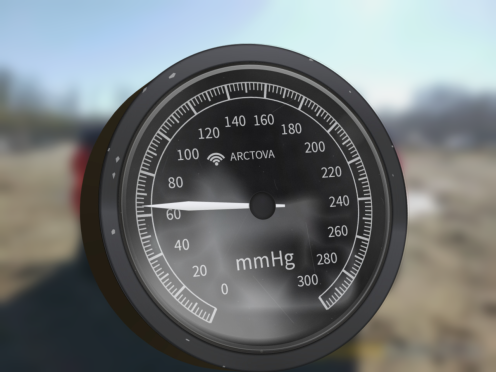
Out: 64 mmHg
